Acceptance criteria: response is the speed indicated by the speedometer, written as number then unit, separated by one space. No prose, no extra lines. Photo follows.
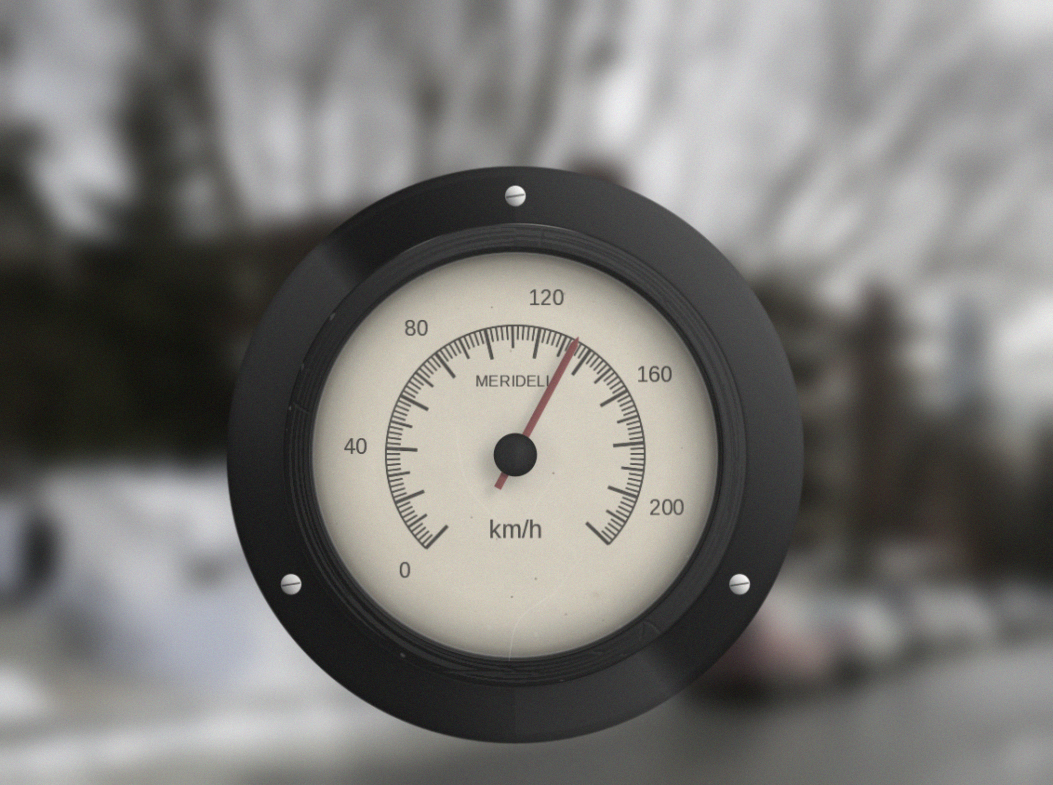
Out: 134 km/h
